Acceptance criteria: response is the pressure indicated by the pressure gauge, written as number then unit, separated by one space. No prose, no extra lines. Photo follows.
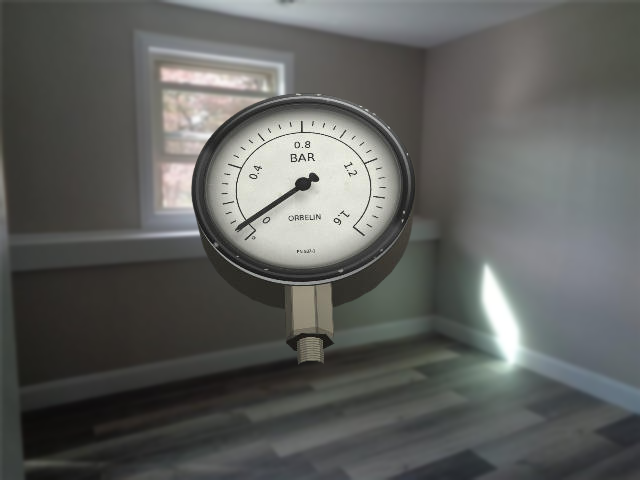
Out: 0.05 bar
